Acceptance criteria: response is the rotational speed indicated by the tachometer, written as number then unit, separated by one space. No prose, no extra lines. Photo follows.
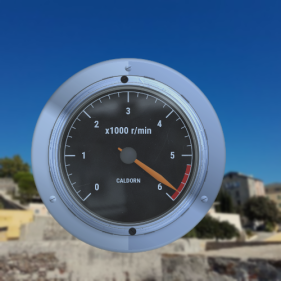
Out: 5800 rpm
